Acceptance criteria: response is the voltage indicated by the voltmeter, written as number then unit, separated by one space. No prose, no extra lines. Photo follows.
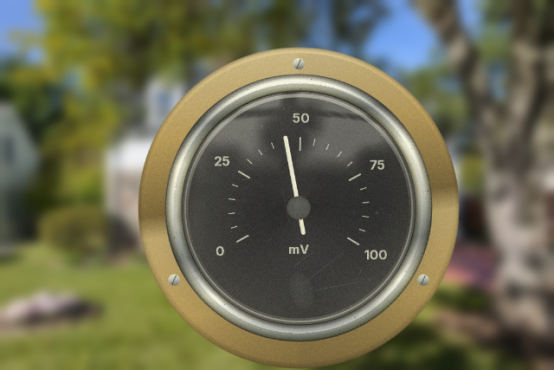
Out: 45 mV
